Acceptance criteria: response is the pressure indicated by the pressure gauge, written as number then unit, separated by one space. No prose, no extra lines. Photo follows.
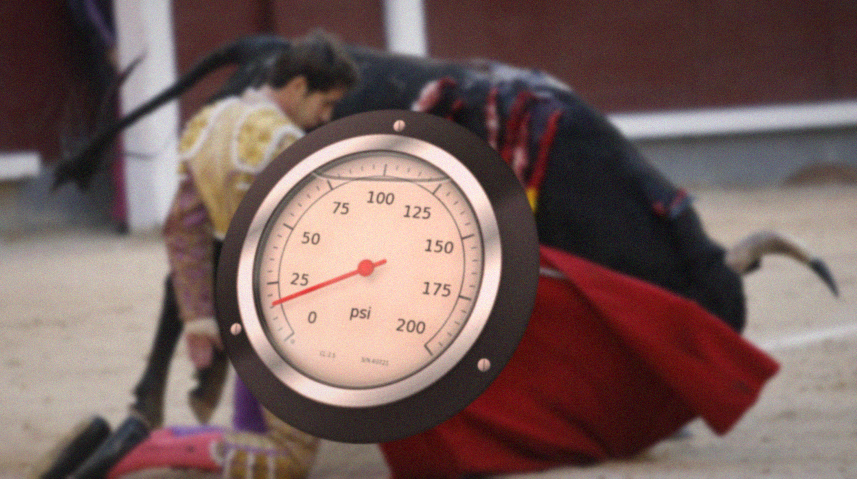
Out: 15 psi
